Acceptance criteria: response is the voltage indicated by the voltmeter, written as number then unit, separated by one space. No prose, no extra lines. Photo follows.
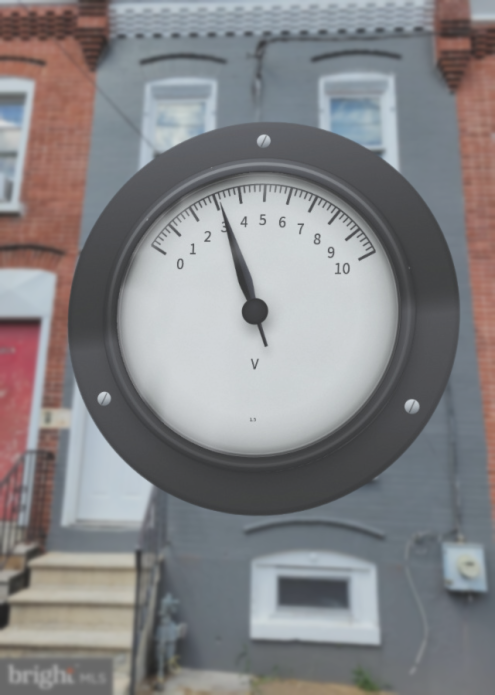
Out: 3.2 V
